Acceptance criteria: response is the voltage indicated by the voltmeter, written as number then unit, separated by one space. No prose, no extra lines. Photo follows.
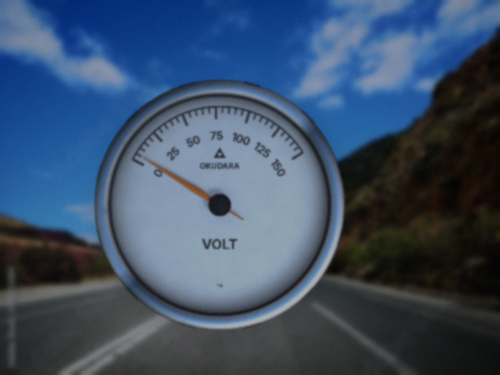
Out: 5 V
